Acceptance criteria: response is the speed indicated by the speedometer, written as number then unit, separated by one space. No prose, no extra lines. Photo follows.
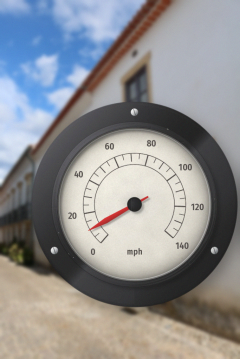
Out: 10 mph
